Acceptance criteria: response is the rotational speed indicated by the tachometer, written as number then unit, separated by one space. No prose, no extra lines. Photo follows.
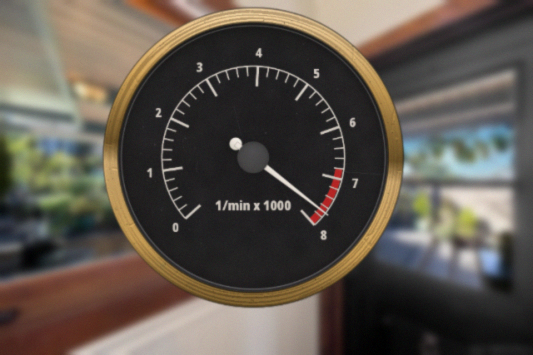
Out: 7700 rpm
